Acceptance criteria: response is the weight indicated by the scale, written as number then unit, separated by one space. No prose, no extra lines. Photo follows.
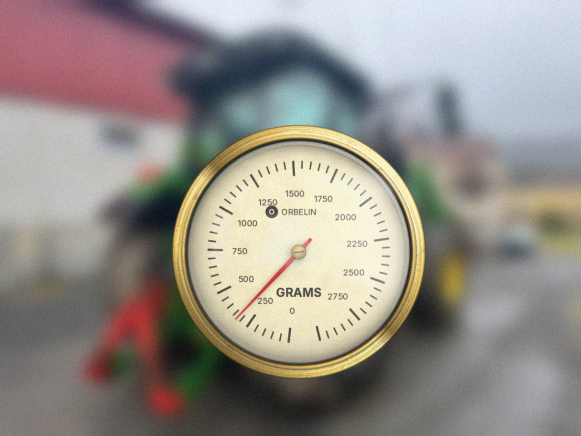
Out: 325 g
